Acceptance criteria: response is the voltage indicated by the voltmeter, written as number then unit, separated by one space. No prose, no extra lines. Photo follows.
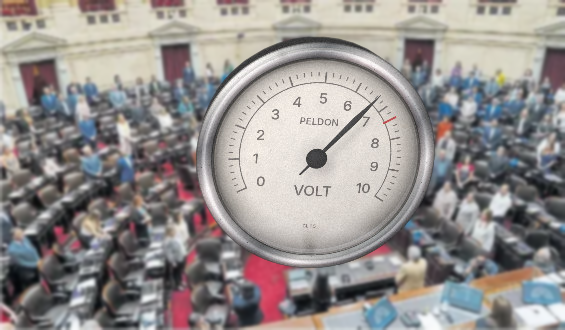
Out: 6.6 V
